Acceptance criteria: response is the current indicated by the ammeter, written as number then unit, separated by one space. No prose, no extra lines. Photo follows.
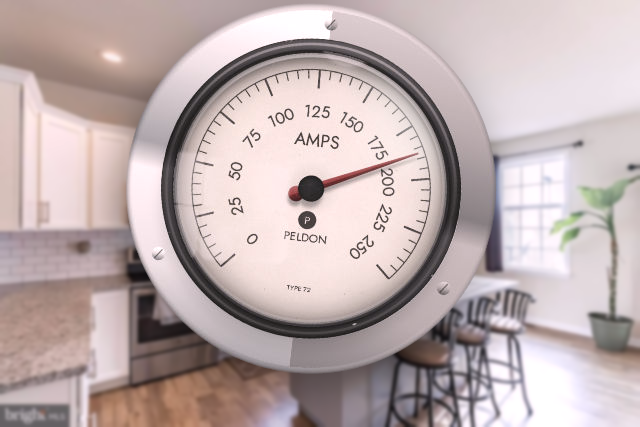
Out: 187.5 A
